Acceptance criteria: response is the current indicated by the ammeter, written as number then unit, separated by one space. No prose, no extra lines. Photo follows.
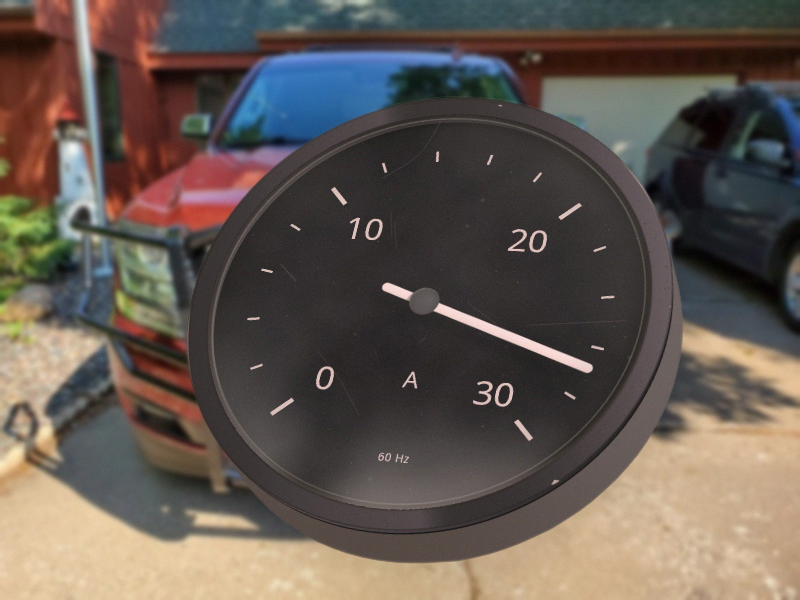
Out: 27 A
